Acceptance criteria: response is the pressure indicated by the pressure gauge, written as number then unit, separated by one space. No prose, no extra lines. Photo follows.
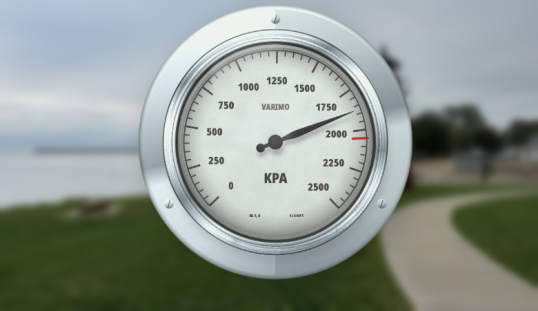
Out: 1875 kPa
